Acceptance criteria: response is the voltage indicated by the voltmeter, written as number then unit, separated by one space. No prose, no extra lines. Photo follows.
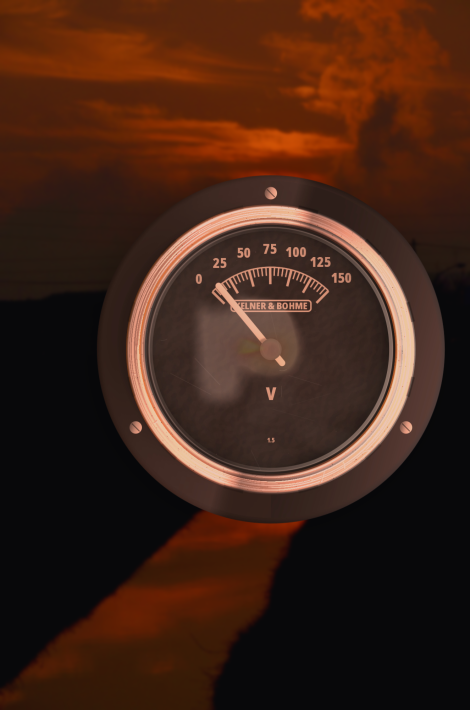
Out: 10 V
